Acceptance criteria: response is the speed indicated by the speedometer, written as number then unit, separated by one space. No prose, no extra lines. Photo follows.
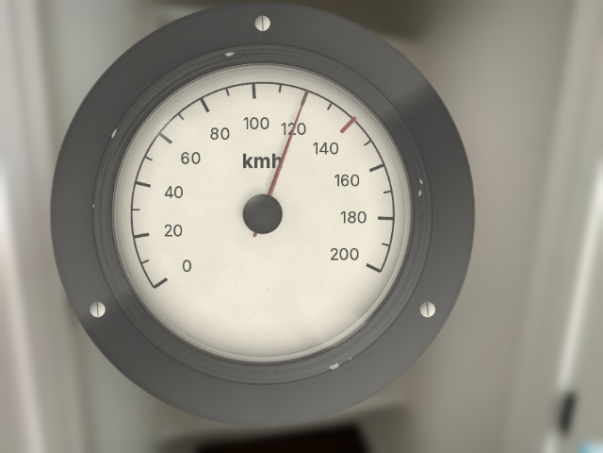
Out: 120 km/h
